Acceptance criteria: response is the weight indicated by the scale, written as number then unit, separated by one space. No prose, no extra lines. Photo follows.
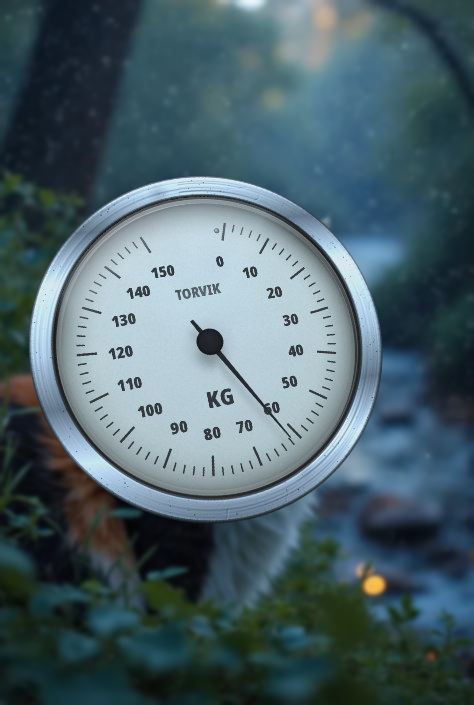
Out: 62 kg
